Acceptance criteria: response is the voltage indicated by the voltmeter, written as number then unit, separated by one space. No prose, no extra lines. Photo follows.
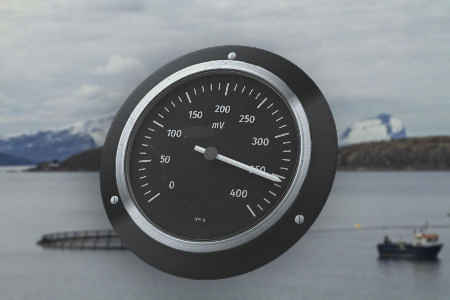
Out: 355 mV
